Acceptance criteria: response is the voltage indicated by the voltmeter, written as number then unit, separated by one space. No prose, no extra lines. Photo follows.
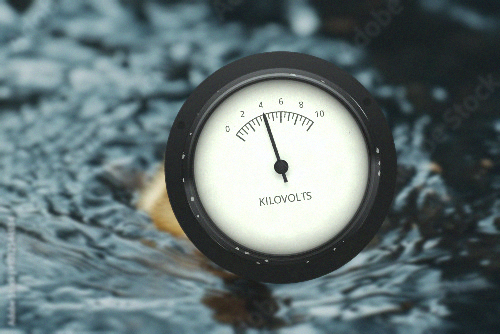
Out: 4 kV
